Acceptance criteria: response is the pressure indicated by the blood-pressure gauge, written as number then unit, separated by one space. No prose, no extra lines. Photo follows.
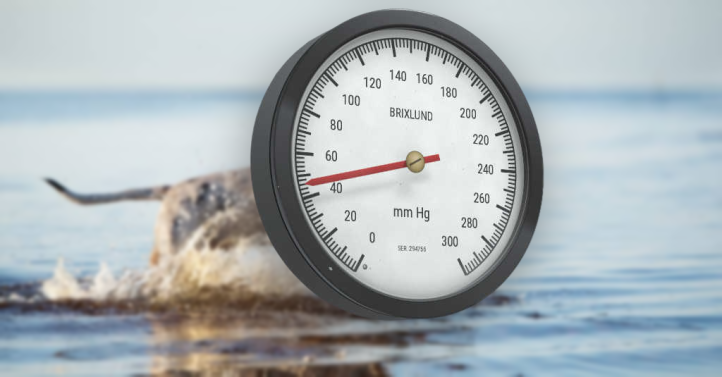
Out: 46 mmHg
